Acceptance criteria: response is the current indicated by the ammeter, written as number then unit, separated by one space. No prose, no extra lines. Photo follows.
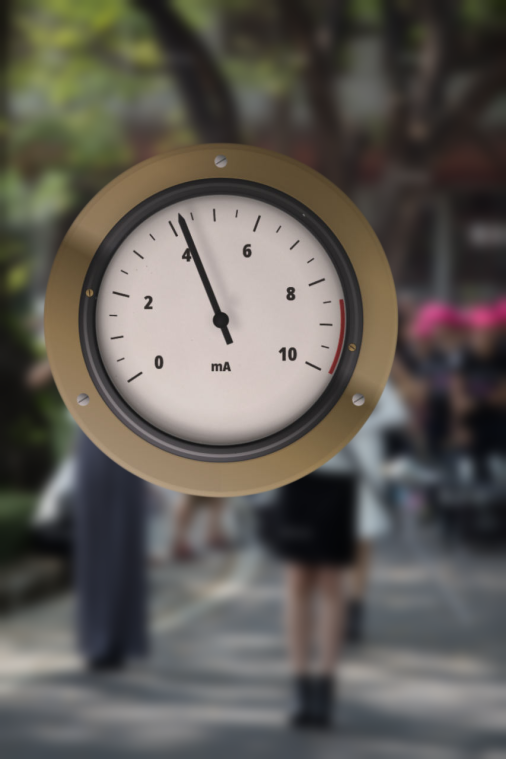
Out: 4.25 mA
